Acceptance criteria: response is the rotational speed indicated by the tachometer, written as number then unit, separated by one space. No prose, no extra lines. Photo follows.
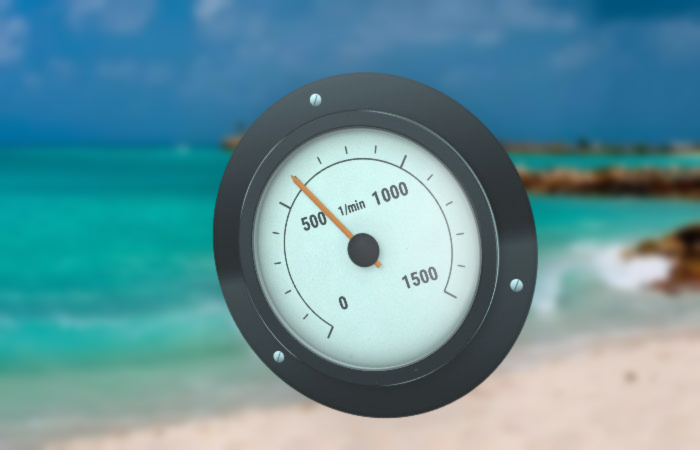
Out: 600 rpm
